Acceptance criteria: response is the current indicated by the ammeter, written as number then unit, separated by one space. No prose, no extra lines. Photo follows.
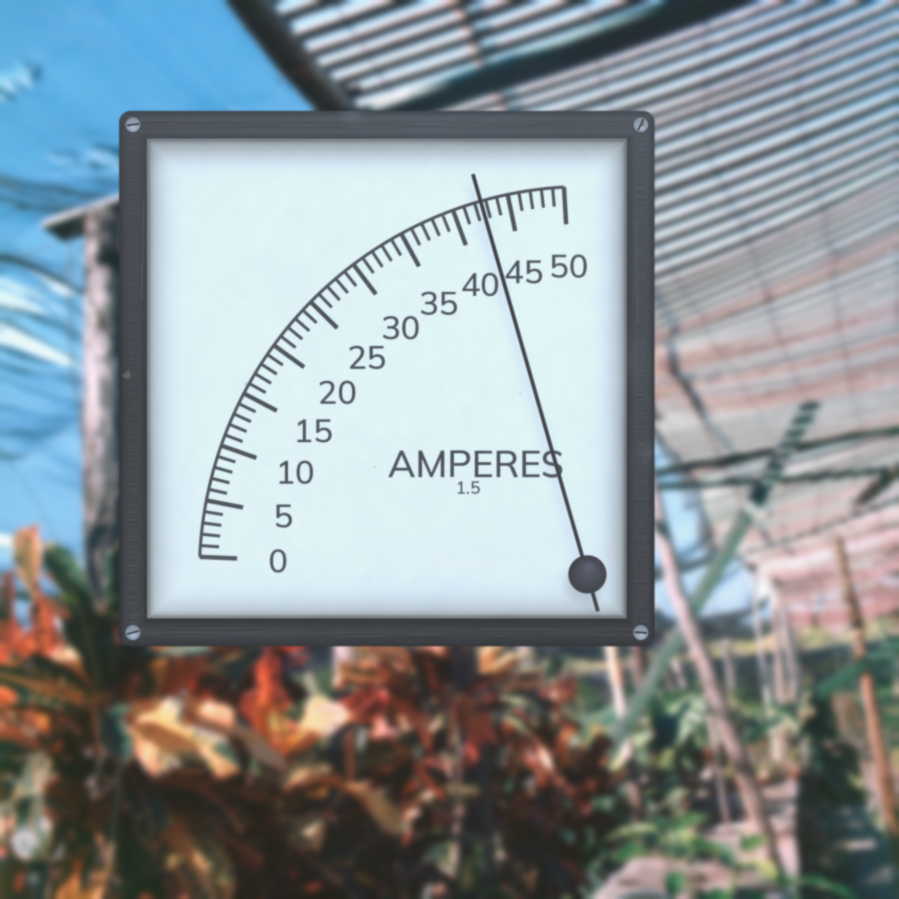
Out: 42.5 A
